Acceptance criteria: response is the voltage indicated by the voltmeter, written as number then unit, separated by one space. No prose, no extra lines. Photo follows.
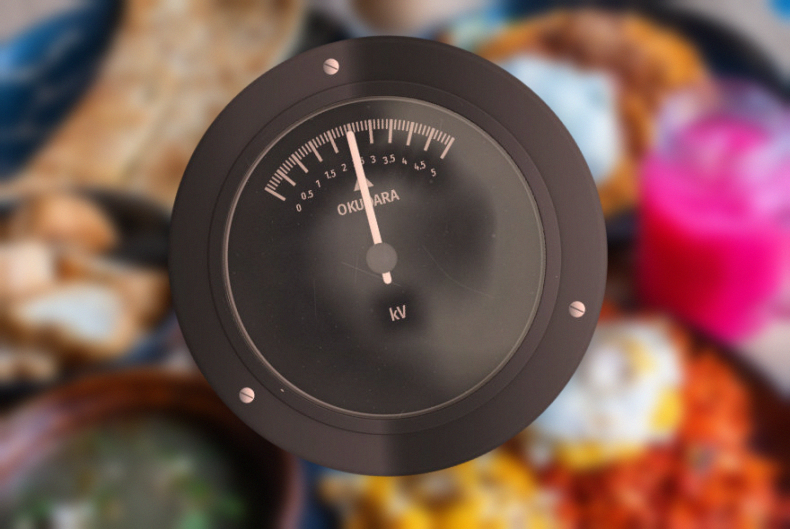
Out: 2.5 kV
